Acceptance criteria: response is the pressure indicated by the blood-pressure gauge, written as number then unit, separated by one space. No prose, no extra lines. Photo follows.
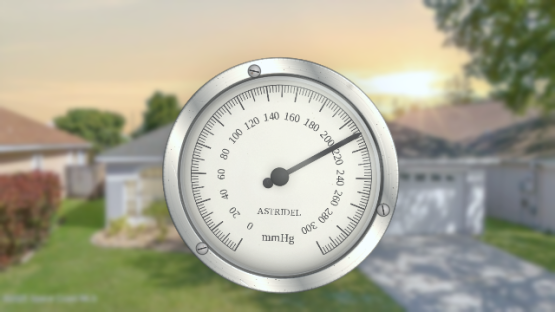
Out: 210 mmHg
